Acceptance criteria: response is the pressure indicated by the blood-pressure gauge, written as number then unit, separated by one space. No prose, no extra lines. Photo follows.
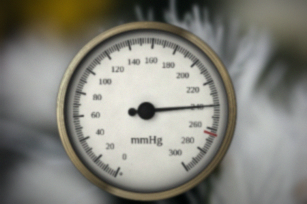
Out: 240 mmHg
